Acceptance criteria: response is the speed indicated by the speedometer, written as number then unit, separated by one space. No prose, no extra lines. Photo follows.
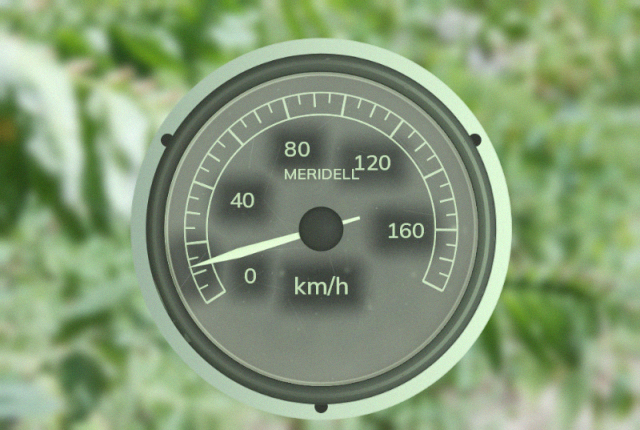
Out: 12.5 km/h
